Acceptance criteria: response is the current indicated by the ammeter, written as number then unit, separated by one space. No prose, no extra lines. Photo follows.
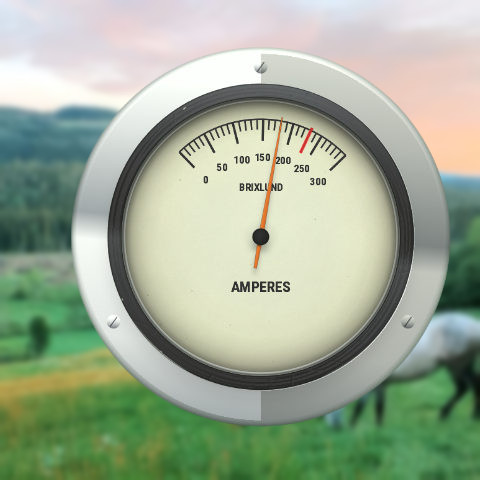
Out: 180 A
